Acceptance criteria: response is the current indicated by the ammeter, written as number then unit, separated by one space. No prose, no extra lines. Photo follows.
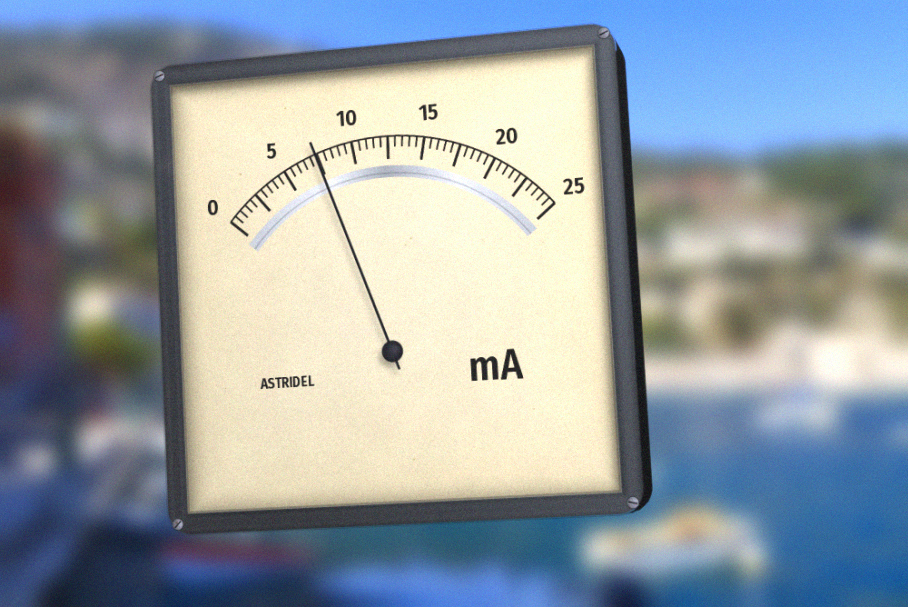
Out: 7.5 mA
